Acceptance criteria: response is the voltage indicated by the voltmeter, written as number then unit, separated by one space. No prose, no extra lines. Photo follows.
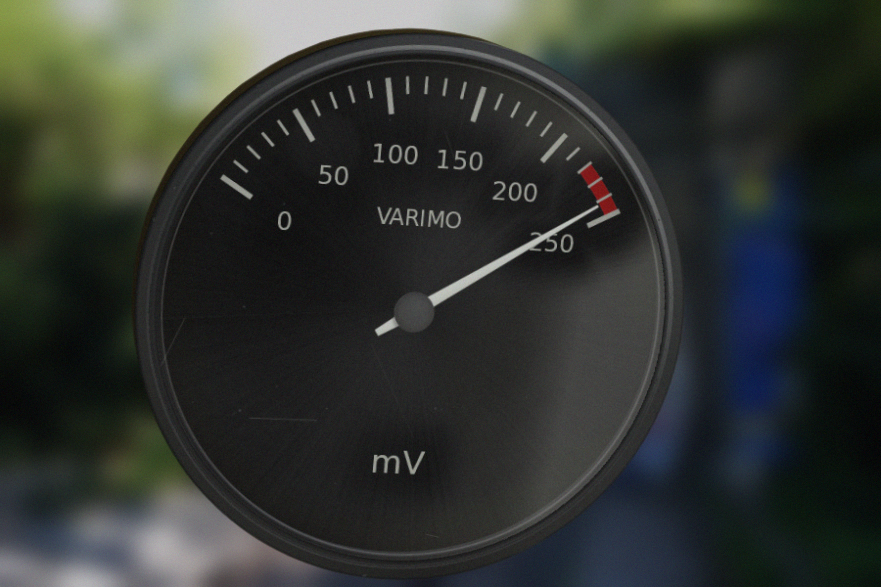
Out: 240 mV
